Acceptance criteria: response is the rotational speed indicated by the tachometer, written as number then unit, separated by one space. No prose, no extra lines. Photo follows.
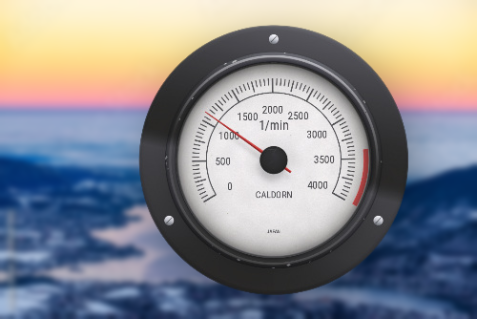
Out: 1100 rpm
